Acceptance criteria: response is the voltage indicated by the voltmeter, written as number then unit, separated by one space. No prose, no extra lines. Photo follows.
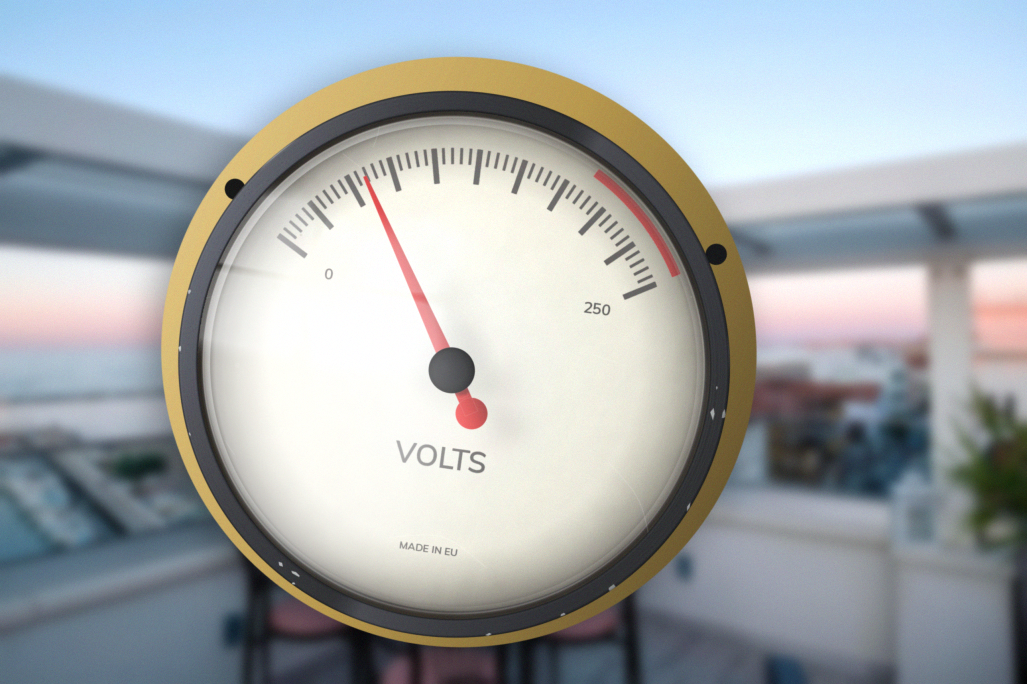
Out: 60 V
